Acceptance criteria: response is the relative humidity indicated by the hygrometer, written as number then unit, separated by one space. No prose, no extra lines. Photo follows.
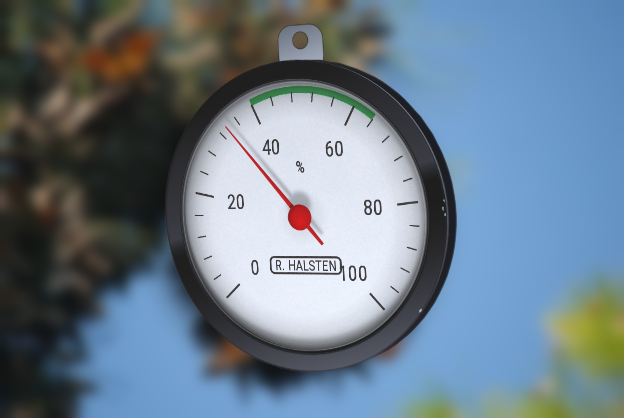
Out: 34 %
